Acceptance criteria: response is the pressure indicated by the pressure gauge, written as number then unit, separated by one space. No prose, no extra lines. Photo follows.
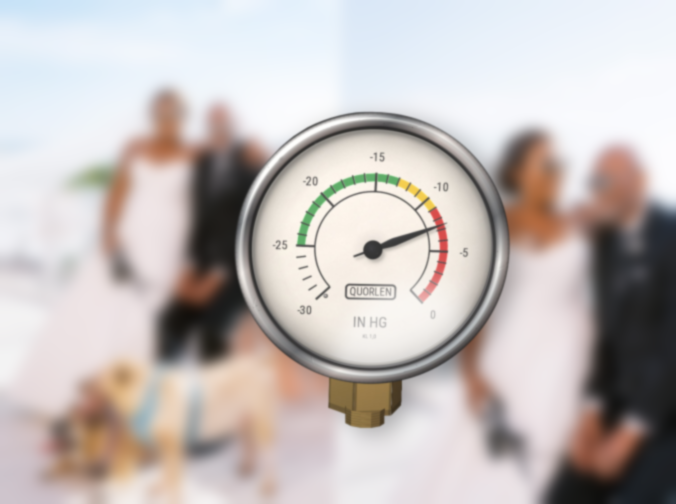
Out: -7.5 inHg
